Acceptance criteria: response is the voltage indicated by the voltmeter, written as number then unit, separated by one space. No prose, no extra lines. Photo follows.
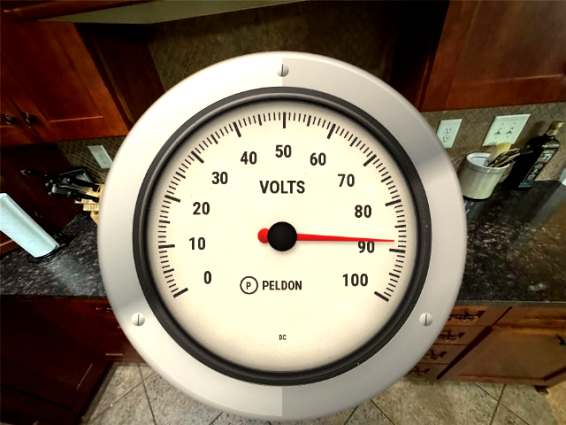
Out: 88 V
